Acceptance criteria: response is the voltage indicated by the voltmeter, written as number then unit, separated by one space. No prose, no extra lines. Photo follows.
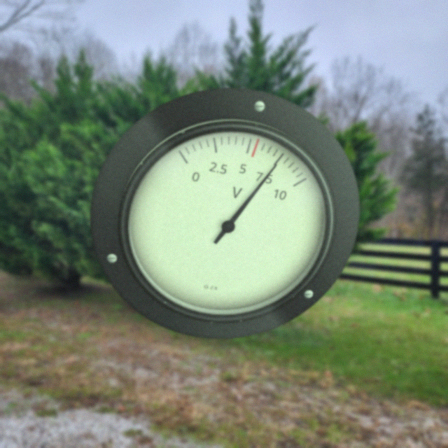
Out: 7.5 V
